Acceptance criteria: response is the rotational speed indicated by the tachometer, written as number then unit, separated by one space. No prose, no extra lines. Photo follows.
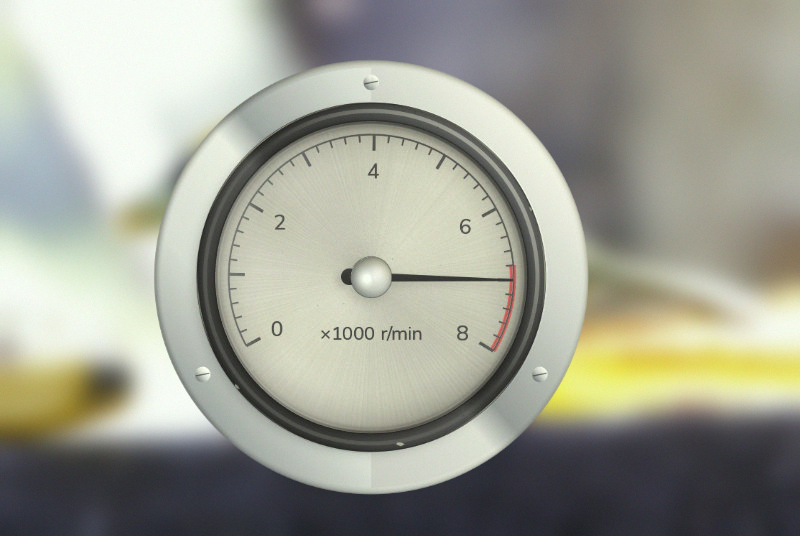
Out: 7000 rpm
